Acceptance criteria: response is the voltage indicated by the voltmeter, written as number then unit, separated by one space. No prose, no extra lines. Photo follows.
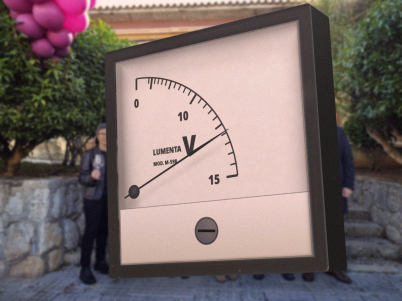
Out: 13 V
